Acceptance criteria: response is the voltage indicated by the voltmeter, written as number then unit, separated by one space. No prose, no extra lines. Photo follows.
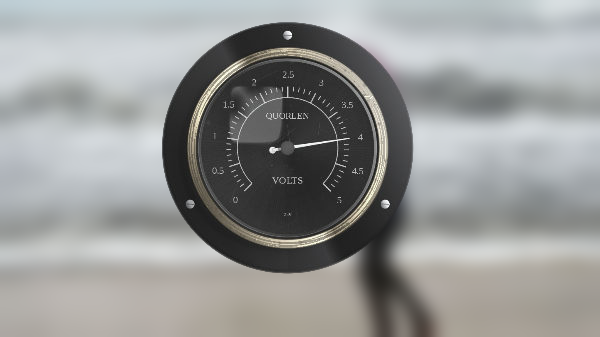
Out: 4 V
